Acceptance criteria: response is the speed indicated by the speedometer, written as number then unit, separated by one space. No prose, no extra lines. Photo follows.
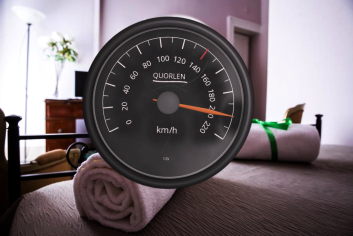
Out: 200 km/h
